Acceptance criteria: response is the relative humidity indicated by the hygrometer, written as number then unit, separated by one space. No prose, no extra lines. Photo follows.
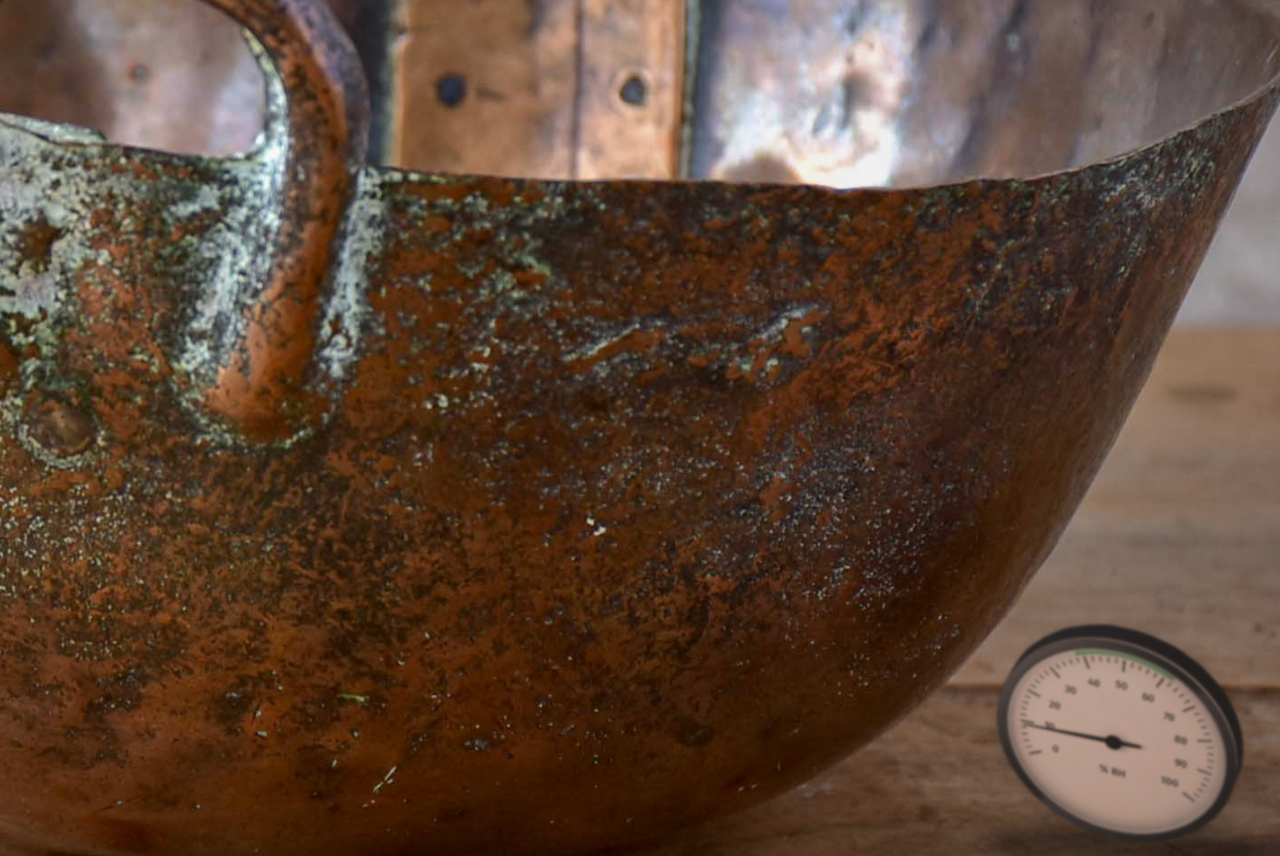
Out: 10 %
